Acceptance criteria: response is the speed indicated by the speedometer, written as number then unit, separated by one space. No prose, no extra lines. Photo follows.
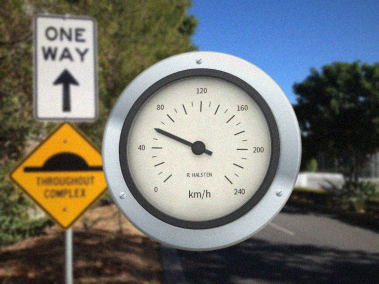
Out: 60 km/h
